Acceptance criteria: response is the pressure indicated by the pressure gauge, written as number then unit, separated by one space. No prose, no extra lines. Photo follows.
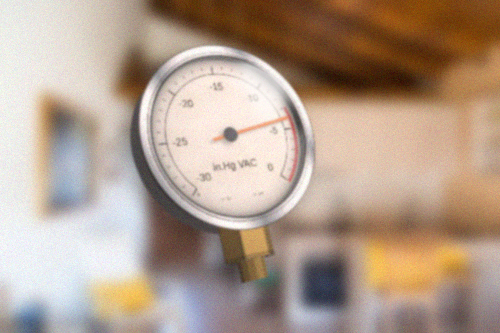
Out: -6 inHg
